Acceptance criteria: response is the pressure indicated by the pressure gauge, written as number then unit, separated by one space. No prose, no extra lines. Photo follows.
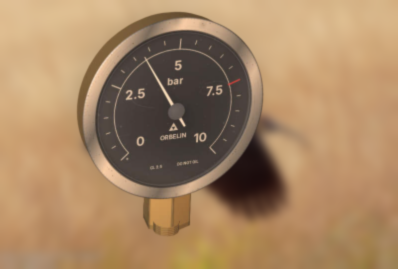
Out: 3.75 bar
